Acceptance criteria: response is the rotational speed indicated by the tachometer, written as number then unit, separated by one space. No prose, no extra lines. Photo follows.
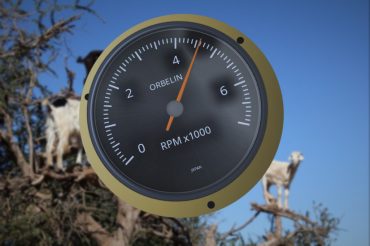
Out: 4600 rpm
